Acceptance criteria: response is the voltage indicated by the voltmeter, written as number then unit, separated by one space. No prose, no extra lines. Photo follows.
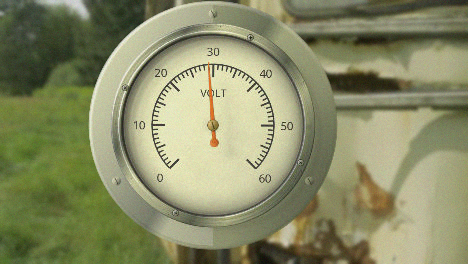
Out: 29 V
